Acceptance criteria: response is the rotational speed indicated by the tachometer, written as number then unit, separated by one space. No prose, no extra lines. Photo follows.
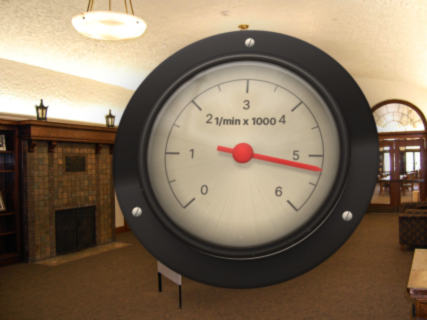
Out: 5250 rpm
